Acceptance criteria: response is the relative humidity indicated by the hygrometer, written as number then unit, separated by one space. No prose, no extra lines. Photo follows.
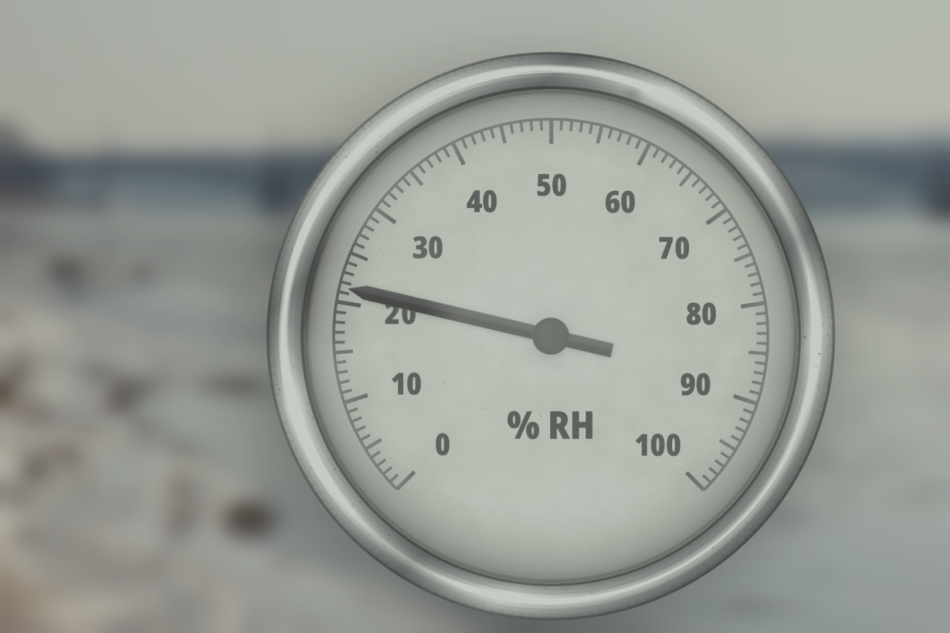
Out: 21.5 %
